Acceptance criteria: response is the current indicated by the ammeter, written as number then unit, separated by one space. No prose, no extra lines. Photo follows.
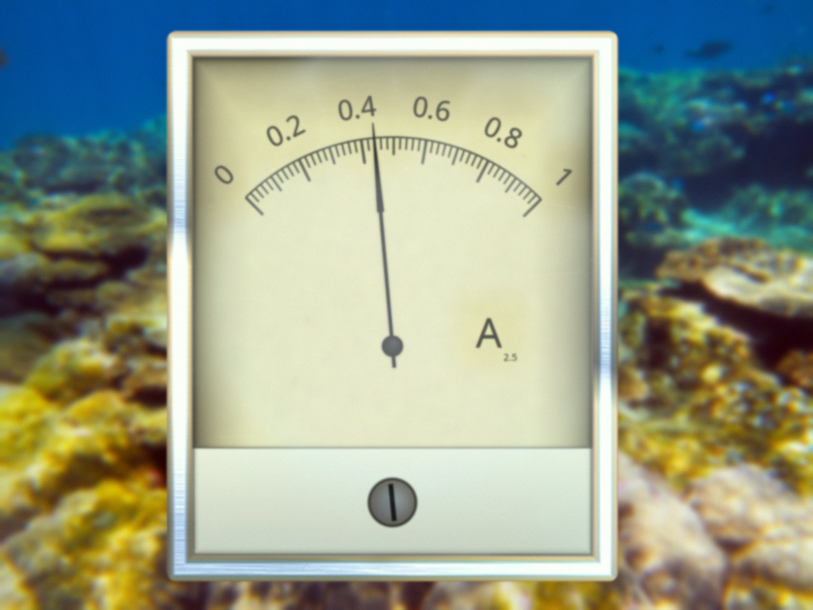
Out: 0.44 A
